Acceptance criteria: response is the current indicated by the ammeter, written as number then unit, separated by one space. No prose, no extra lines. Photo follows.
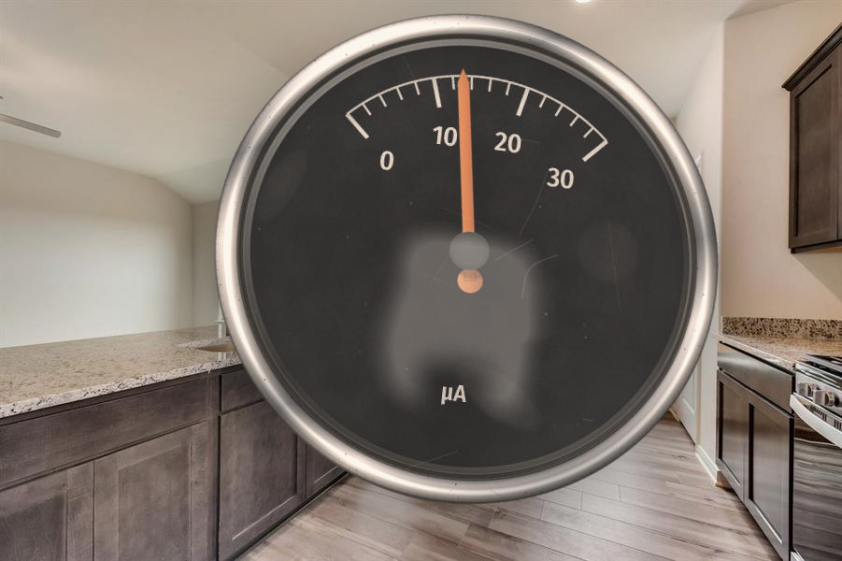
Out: 13 µA
